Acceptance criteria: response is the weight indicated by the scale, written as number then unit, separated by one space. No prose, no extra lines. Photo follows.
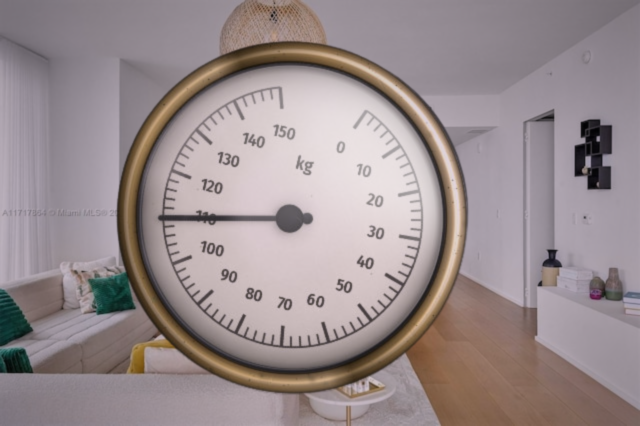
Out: 110 kg
